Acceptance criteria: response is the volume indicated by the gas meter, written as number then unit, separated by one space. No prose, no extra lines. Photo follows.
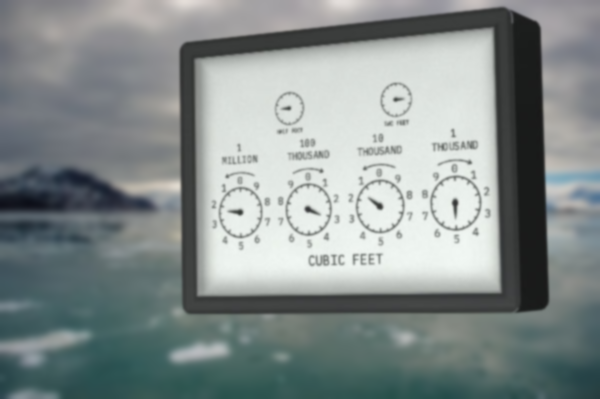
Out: 231500 ft³
